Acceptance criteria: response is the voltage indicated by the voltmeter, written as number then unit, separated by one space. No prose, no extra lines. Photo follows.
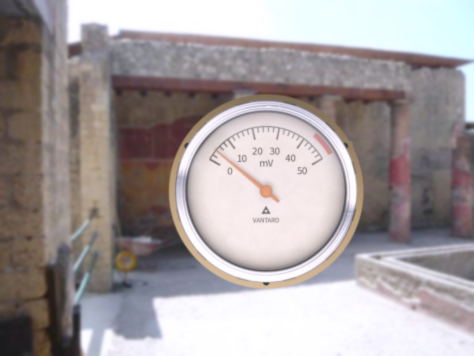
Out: 4 mV
